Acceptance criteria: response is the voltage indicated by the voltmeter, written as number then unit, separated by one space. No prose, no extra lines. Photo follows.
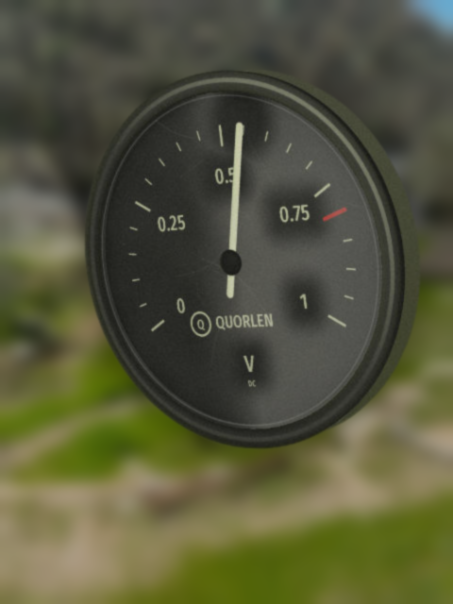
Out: 0.55 V
